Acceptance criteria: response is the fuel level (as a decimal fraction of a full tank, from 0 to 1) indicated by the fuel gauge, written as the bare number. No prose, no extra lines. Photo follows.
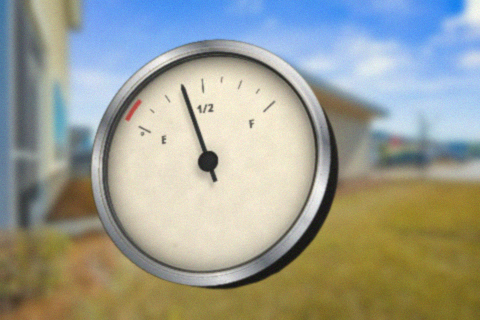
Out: 0.375
